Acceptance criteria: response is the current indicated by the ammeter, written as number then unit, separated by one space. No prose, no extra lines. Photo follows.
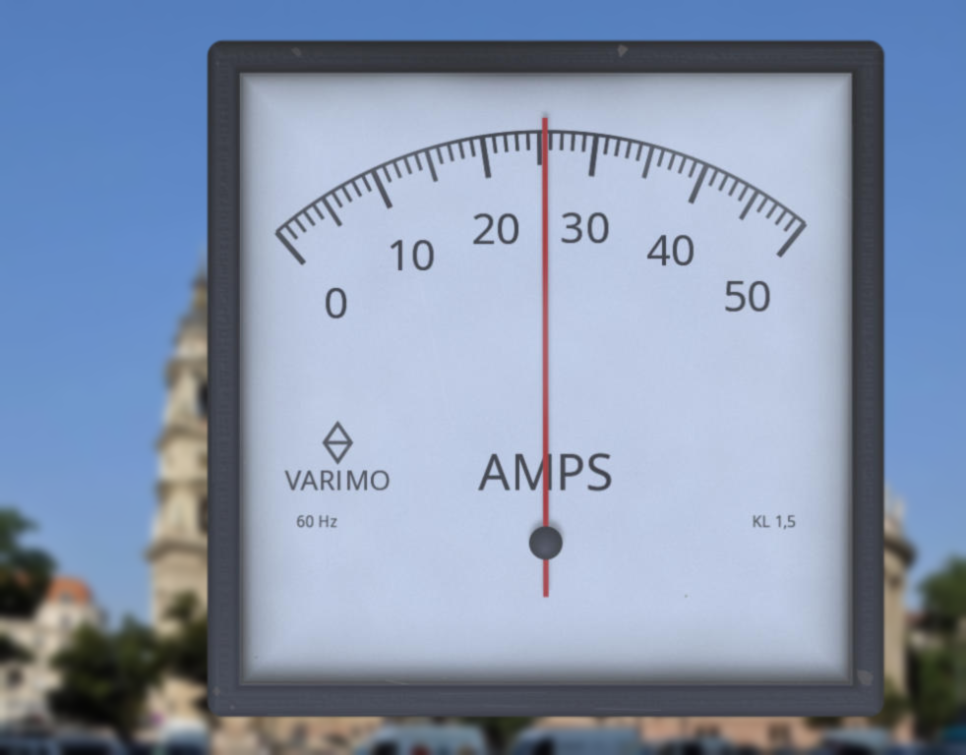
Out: 25.5 A
